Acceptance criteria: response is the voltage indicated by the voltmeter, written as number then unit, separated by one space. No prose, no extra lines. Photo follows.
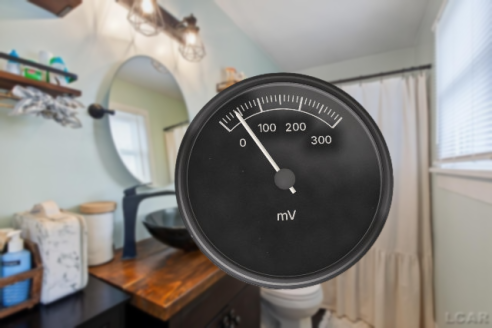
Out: 40 mV
